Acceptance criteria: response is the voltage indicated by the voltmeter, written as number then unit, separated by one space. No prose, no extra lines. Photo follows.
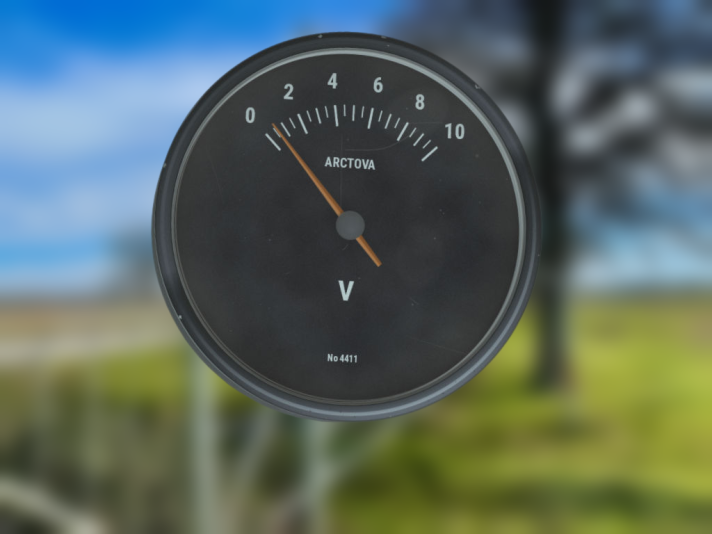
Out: 0.5 V
